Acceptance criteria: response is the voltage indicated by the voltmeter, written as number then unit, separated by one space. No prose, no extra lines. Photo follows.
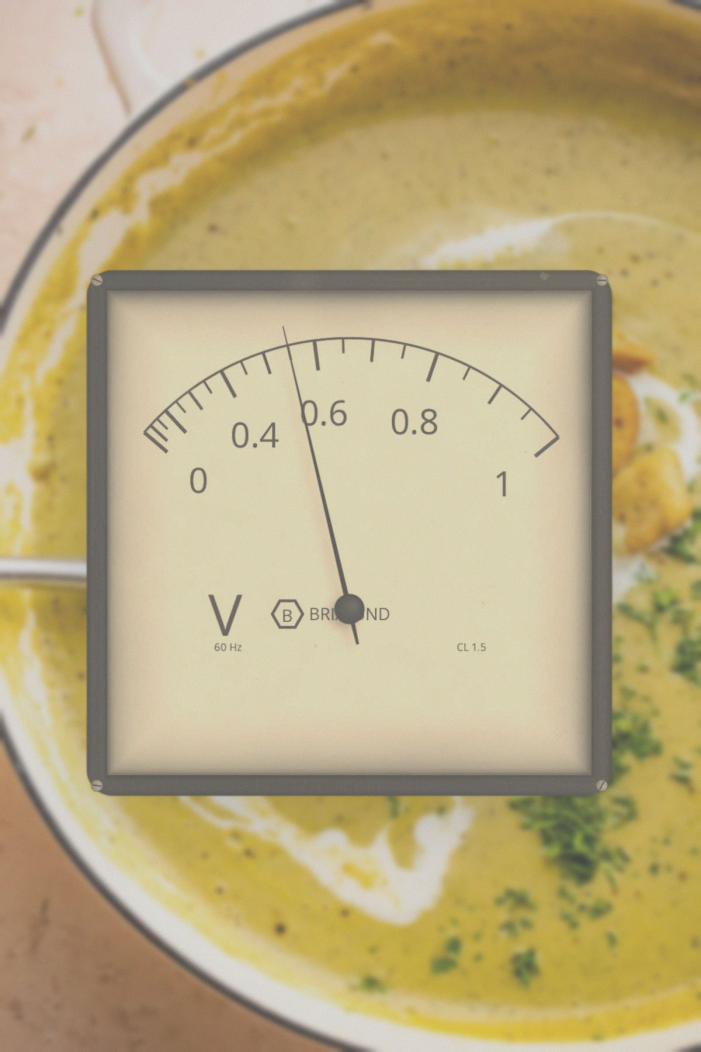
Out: 0.55 V
